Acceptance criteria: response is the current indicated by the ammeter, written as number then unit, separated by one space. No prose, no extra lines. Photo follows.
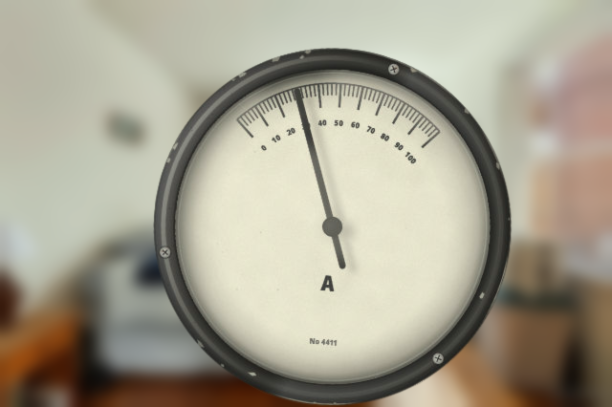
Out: 30 A
